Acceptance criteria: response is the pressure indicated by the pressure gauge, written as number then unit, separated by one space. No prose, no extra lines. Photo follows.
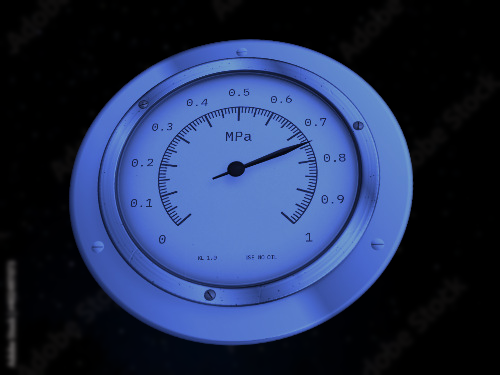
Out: 0.75 MPa
